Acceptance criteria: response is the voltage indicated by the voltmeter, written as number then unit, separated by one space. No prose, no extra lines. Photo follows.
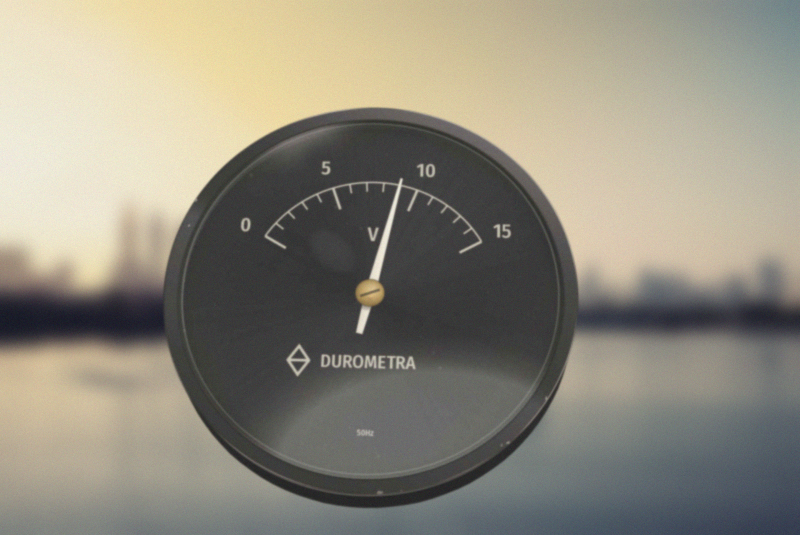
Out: 9 V
